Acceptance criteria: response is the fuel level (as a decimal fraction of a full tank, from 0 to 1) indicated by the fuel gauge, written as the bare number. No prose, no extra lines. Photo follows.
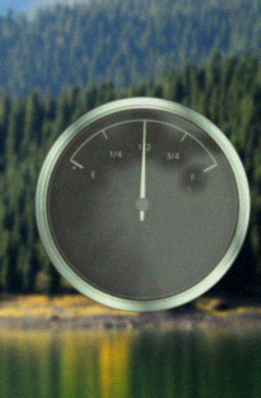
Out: 0.5
